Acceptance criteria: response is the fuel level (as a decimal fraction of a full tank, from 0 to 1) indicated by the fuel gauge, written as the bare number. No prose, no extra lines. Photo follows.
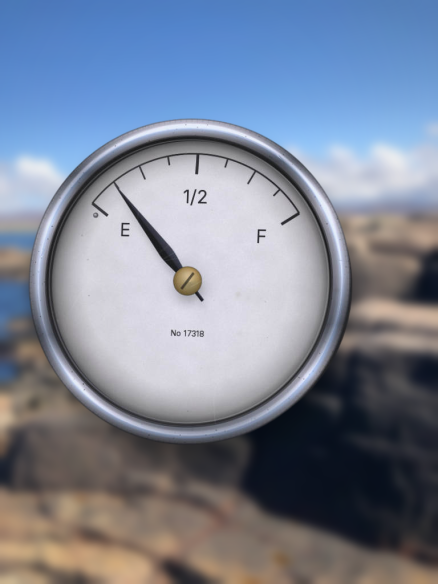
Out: 0.125
